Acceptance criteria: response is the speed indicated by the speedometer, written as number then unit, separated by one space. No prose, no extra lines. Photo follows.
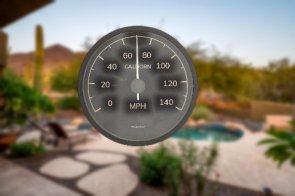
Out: 70 mph
